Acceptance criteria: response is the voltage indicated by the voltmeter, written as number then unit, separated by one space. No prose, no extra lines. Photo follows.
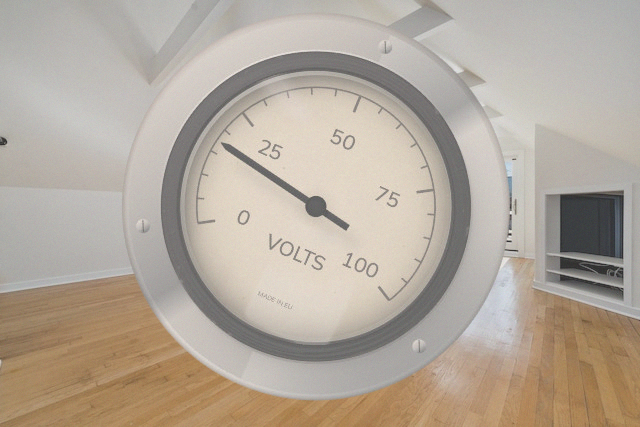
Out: 17.5 V
